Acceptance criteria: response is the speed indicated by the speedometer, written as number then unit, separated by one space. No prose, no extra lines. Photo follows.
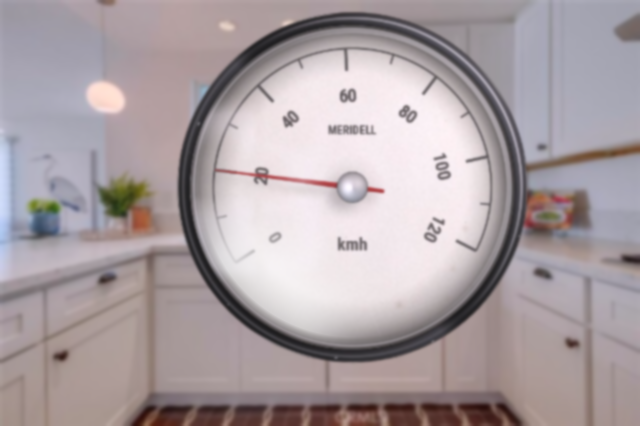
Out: 20 km/h
